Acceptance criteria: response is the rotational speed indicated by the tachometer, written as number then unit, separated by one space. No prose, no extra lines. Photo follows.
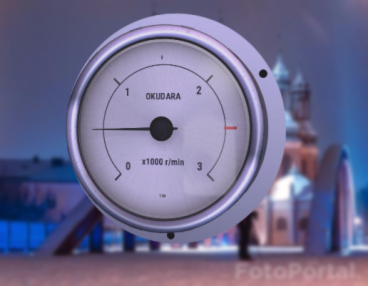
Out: 500 rpm
